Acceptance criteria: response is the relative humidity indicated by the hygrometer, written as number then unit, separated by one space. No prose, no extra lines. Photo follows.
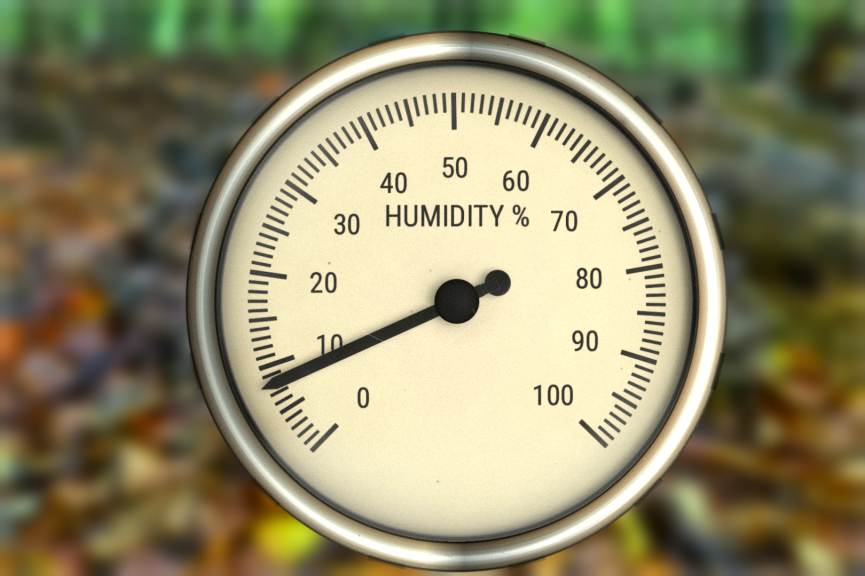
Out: 8 %
